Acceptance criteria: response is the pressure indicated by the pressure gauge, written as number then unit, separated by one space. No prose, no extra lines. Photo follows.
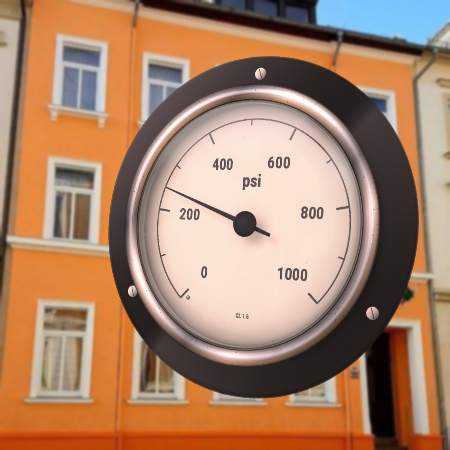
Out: 250 psi
